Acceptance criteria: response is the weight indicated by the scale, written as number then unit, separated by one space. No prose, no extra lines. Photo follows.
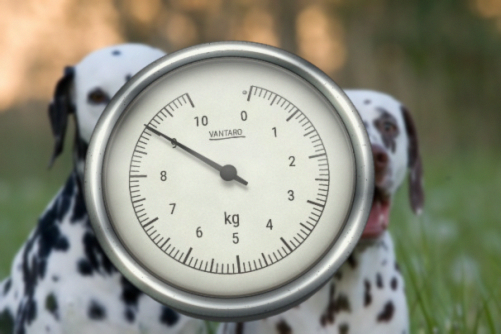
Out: 9 kg
